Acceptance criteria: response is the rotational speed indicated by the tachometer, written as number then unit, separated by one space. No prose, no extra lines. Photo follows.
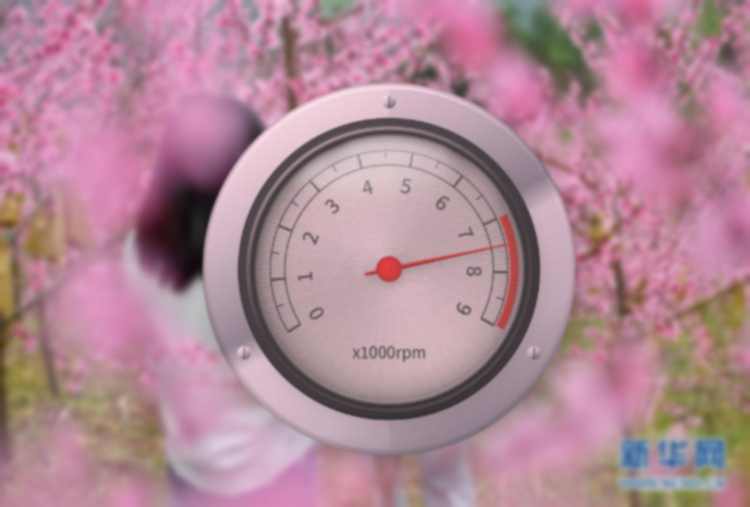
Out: 7500 rpm
